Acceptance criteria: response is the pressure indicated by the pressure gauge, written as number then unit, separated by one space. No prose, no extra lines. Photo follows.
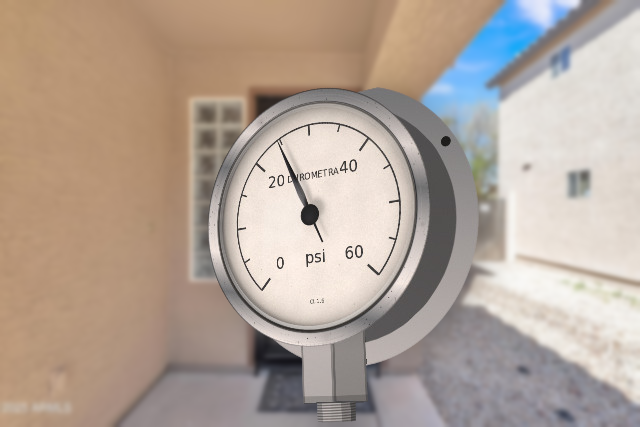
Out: 25 psi
